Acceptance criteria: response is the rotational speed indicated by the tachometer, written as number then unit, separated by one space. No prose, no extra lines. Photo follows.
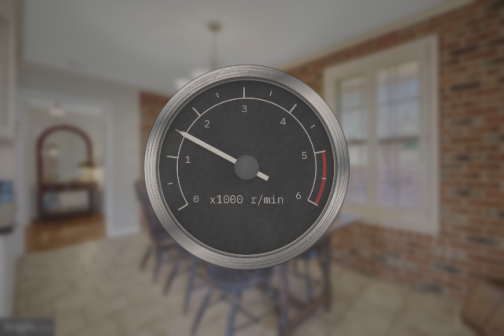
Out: 1500 rpm
